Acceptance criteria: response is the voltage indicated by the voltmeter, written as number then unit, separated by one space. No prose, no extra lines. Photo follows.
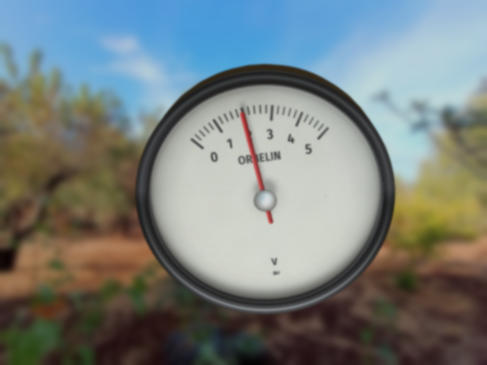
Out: 2 V
